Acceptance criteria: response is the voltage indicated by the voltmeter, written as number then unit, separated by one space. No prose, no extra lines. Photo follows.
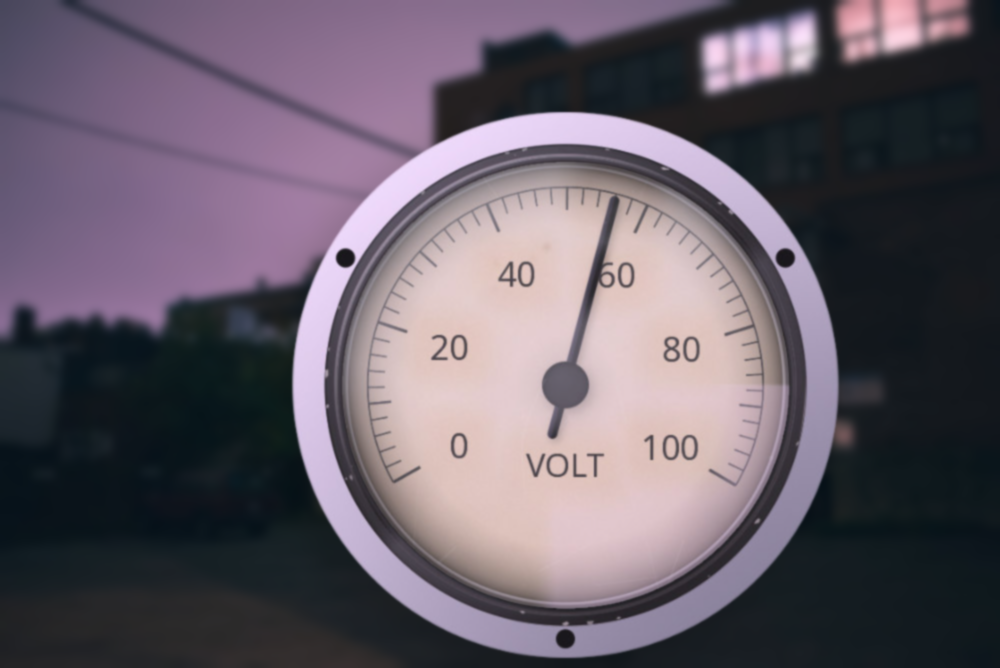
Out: 56 V
